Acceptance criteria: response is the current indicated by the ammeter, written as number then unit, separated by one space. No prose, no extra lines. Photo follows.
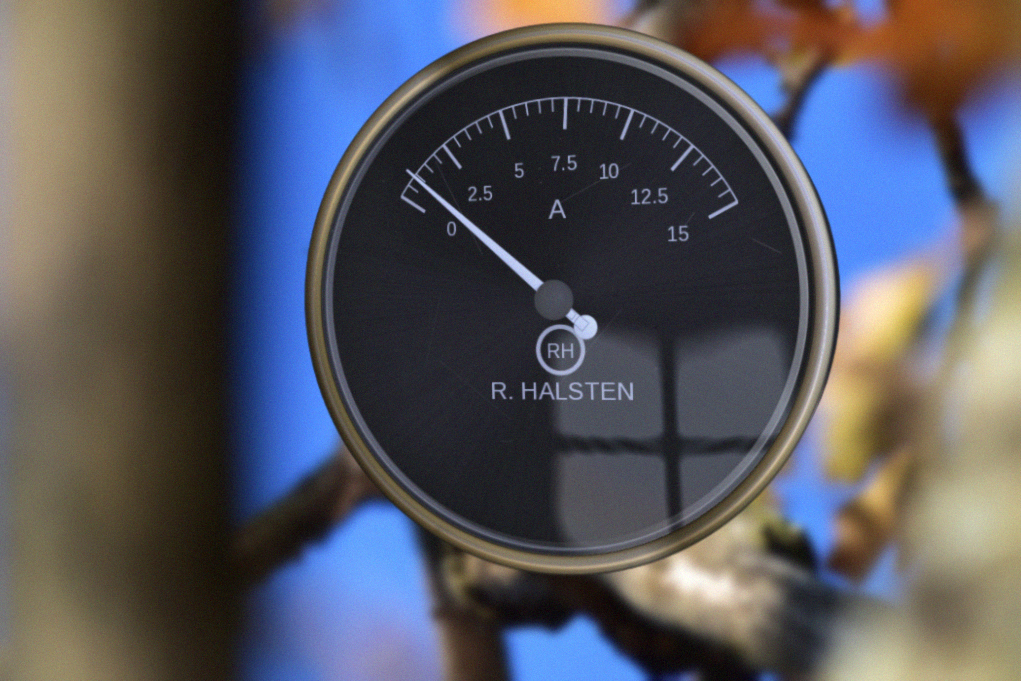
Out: 1 A
